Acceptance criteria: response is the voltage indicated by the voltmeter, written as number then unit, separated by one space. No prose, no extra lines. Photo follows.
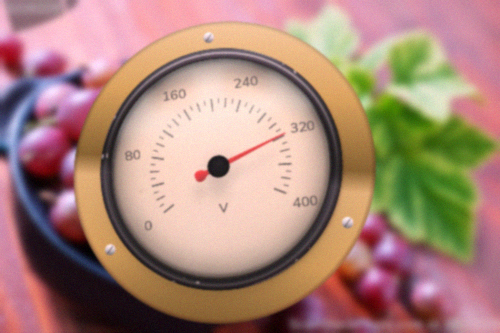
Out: 320 V
